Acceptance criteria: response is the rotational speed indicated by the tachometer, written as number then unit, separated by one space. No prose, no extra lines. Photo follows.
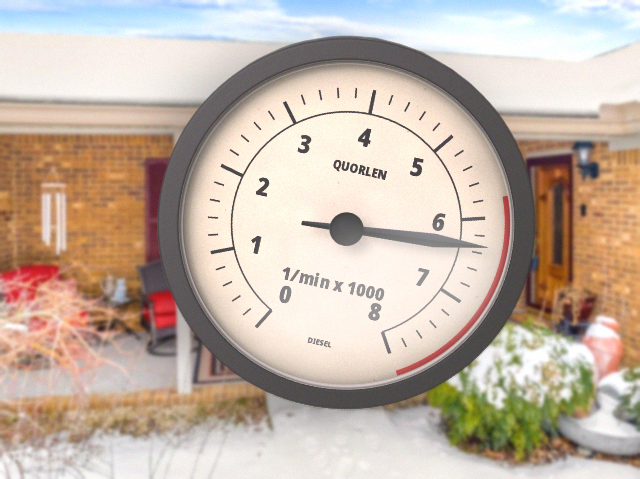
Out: 6300 rpm
